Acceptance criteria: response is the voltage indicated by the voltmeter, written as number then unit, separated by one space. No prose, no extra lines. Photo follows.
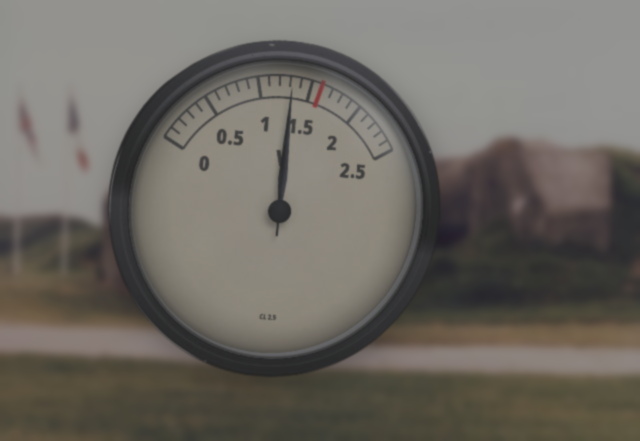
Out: 1.3 V
